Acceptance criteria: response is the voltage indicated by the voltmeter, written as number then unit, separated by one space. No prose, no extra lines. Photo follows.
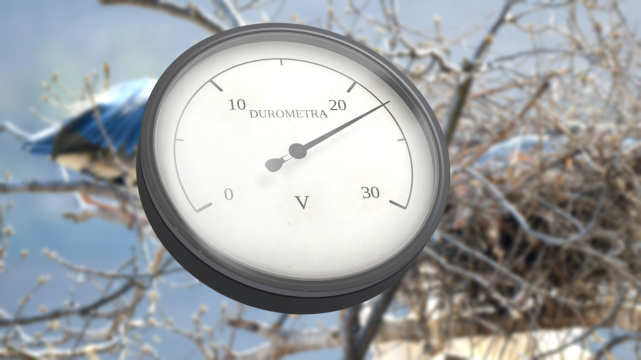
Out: 22.5 V
